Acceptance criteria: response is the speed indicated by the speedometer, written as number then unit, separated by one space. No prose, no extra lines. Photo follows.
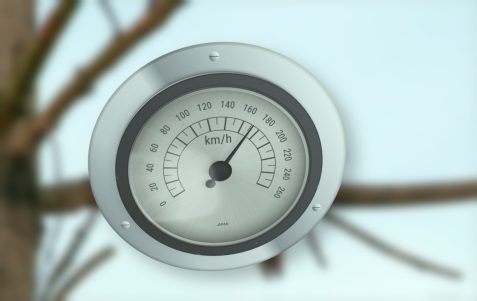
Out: 170 km/h
